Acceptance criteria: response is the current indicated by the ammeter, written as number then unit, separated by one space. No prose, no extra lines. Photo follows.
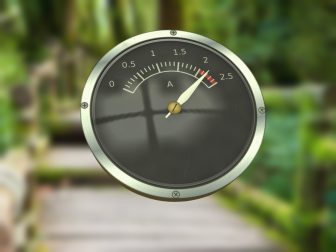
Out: 2.2 A
